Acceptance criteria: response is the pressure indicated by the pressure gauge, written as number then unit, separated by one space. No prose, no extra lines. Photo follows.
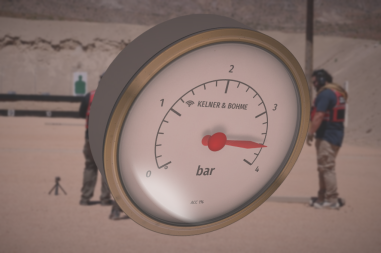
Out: 3.6 bar
